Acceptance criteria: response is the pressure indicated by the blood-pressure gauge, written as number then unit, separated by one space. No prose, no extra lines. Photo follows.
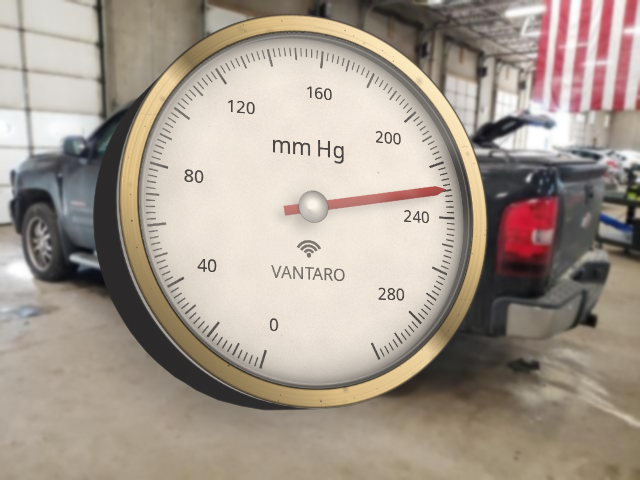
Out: 230 mmHg
